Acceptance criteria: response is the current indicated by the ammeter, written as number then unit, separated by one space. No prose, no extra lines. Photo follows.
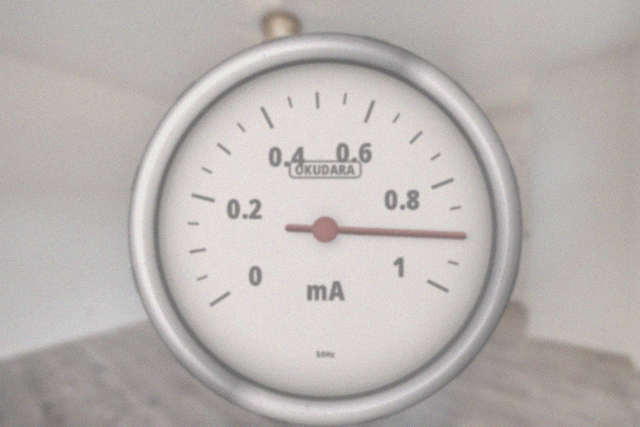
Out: 0.9 mA
